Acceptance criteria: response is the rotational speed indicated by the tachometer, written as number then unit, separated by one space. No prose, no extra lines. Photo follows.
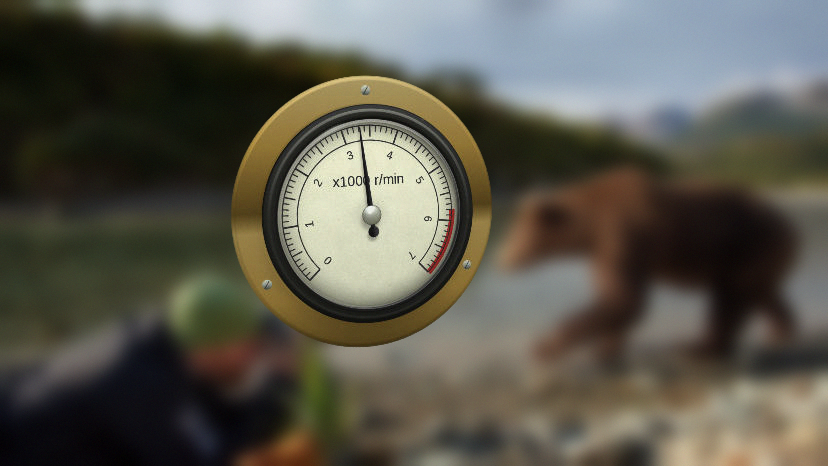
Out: 3300 rpm
